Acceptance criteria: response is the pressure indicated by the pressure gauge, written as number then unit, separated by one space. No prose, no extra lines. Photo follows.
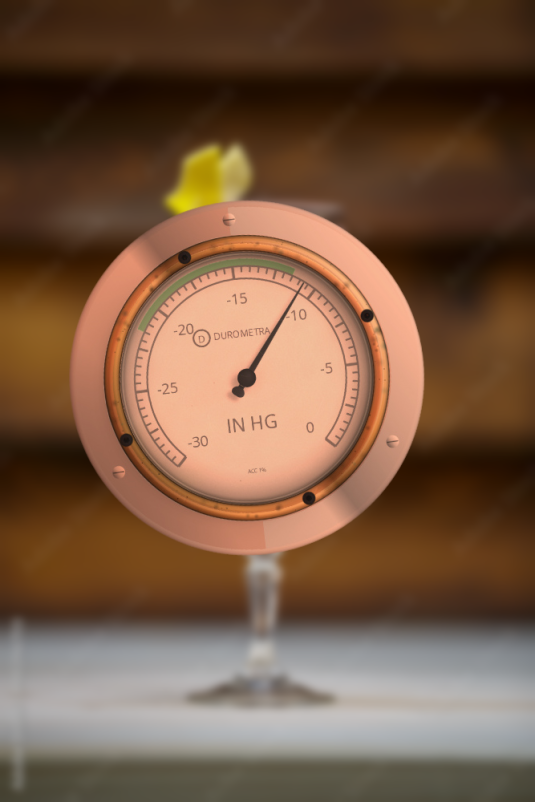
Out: -10.75 inHg
